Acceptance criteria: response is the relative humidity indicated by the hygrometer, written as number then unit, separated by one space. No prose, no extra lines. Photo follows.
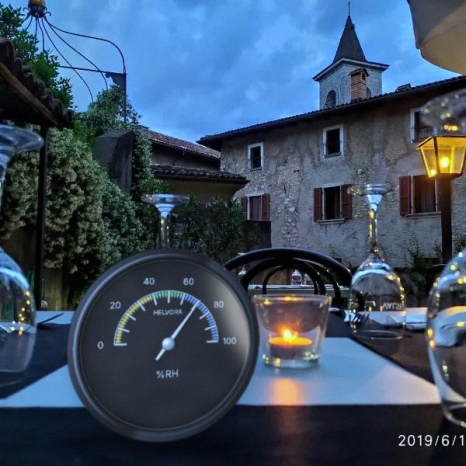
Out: 70 %
